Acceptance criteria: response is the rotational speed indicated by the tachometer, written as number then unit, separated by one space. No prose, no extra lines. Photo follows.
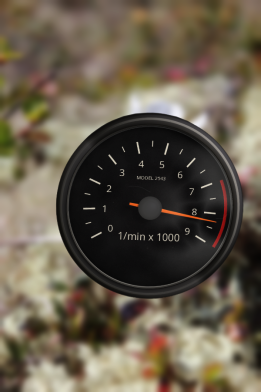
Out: 8250 rpm
